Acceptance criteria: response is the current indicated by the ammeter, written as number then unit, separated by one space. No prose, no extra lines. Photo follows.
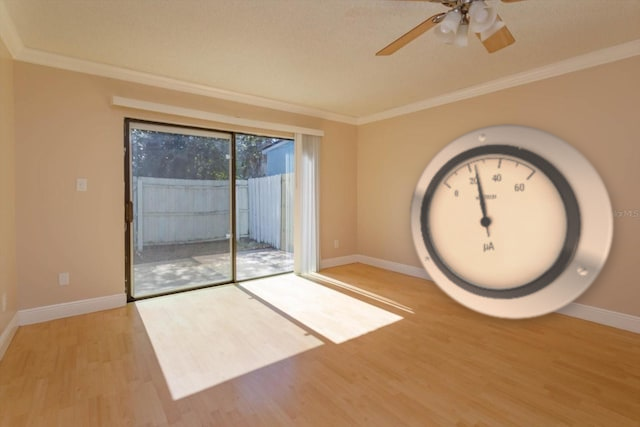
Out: 25 µA
